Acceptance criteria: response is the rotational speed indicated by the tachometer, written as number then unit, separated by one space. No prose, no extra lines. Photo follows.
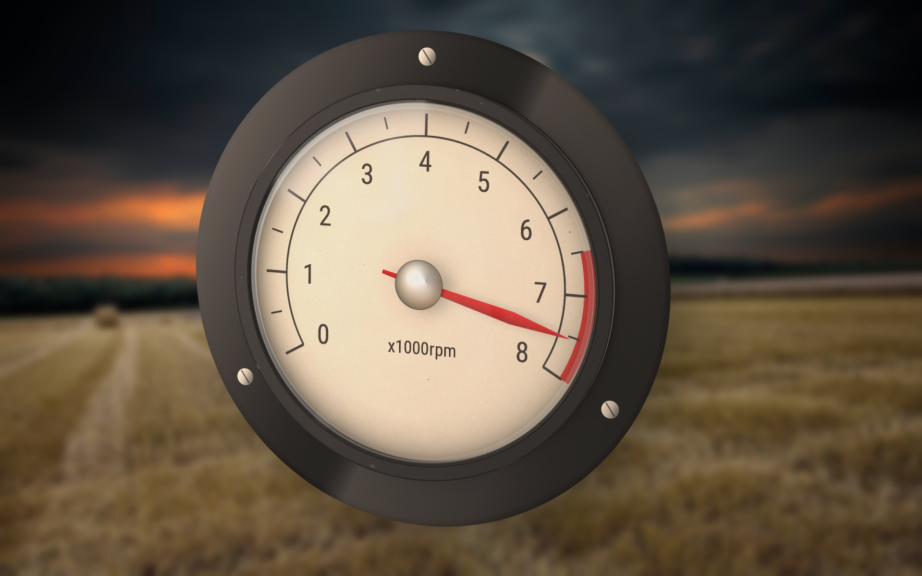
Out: 7500 rpm
